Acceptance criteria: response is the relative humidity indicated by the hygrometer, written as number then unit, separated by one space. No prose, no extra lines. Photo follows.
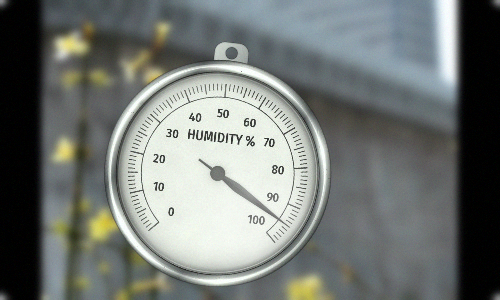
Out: 95 %
